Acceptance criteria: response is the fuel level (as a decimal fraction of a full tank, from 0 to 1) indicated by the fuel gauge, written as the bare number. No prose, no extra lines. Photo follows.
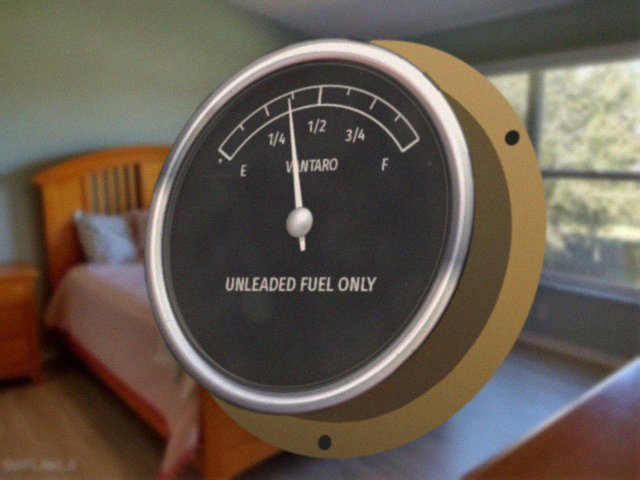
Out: 0.375
